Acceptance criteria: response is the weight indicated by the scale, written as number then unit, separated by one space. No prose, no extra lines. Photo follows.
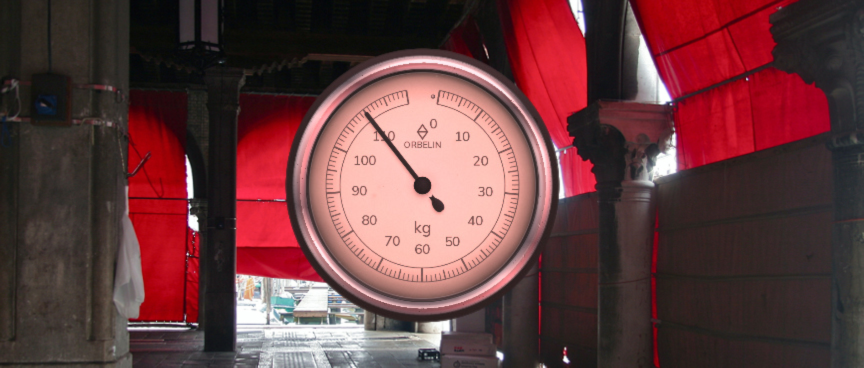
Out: 110 kg
